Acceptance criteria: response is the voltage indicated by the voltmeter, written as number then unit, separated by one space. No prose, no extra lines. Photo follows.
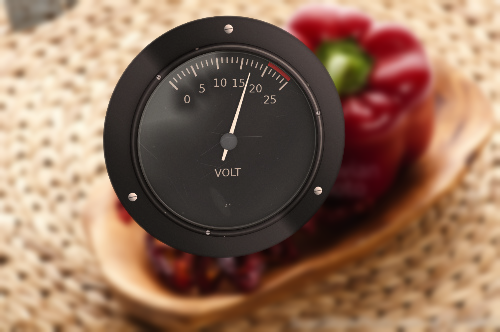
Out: 17 V
